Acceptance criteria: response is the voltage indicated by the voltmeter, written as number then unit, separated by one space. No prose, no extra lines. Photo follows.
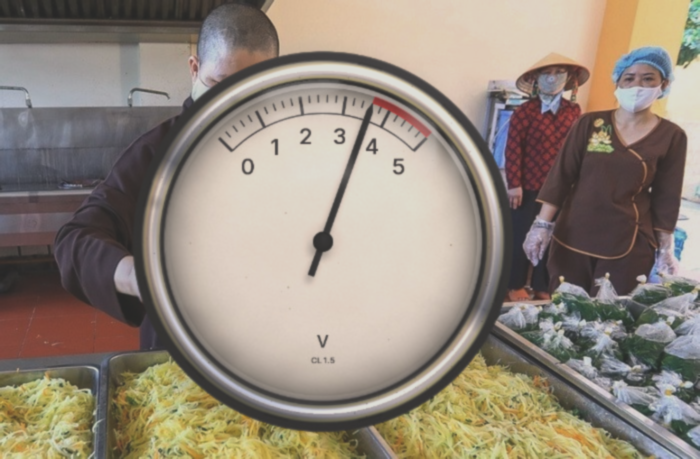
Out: 3.6 V
